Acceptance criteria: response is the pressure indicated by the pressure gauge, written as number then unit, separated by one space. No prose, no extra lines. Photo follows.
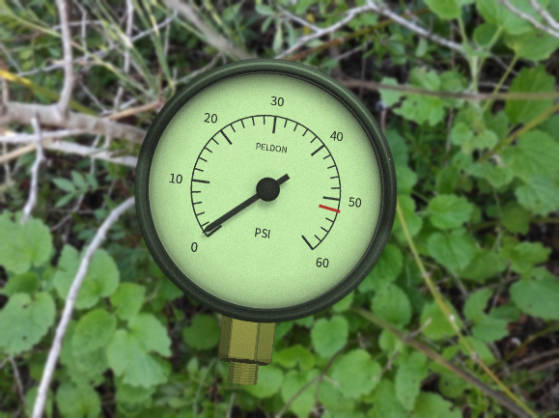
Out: 1 psi
